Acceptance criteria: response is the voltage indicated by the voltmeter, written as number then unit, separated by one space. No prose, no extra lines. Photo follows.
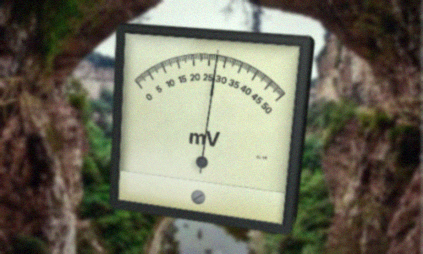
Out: 27.5 mV
